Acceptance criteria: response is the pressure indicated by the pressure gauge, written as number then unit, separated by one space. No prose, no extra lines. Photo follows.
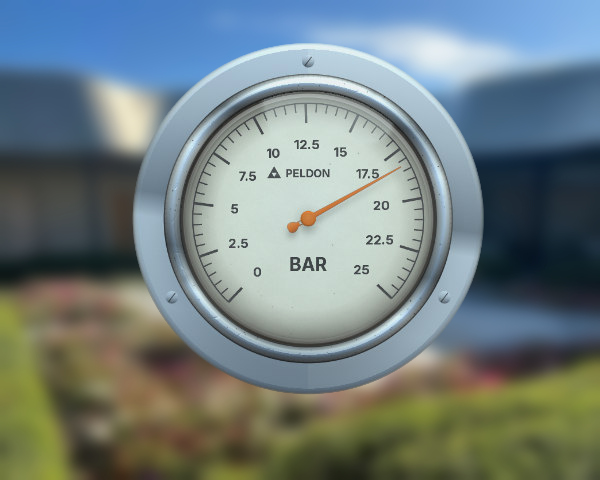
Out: 18.25 bar
